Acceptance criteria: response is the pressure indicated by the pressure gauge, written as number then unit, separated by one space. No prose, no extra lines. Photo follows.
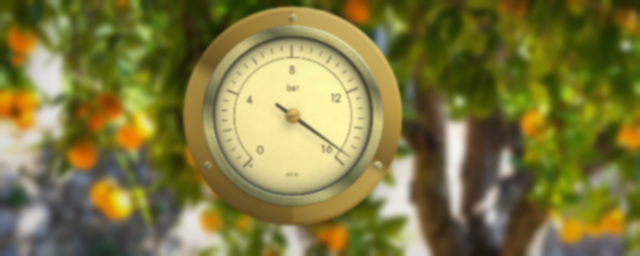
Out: 15.5 bar
